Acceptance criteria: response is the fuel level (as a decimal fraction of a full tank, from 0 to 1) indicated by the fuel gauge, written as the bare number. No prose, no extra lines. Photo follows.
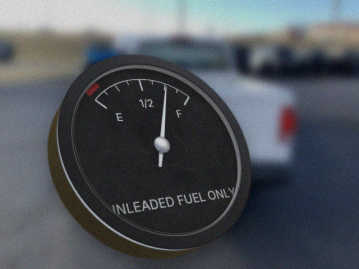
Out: 0.75
